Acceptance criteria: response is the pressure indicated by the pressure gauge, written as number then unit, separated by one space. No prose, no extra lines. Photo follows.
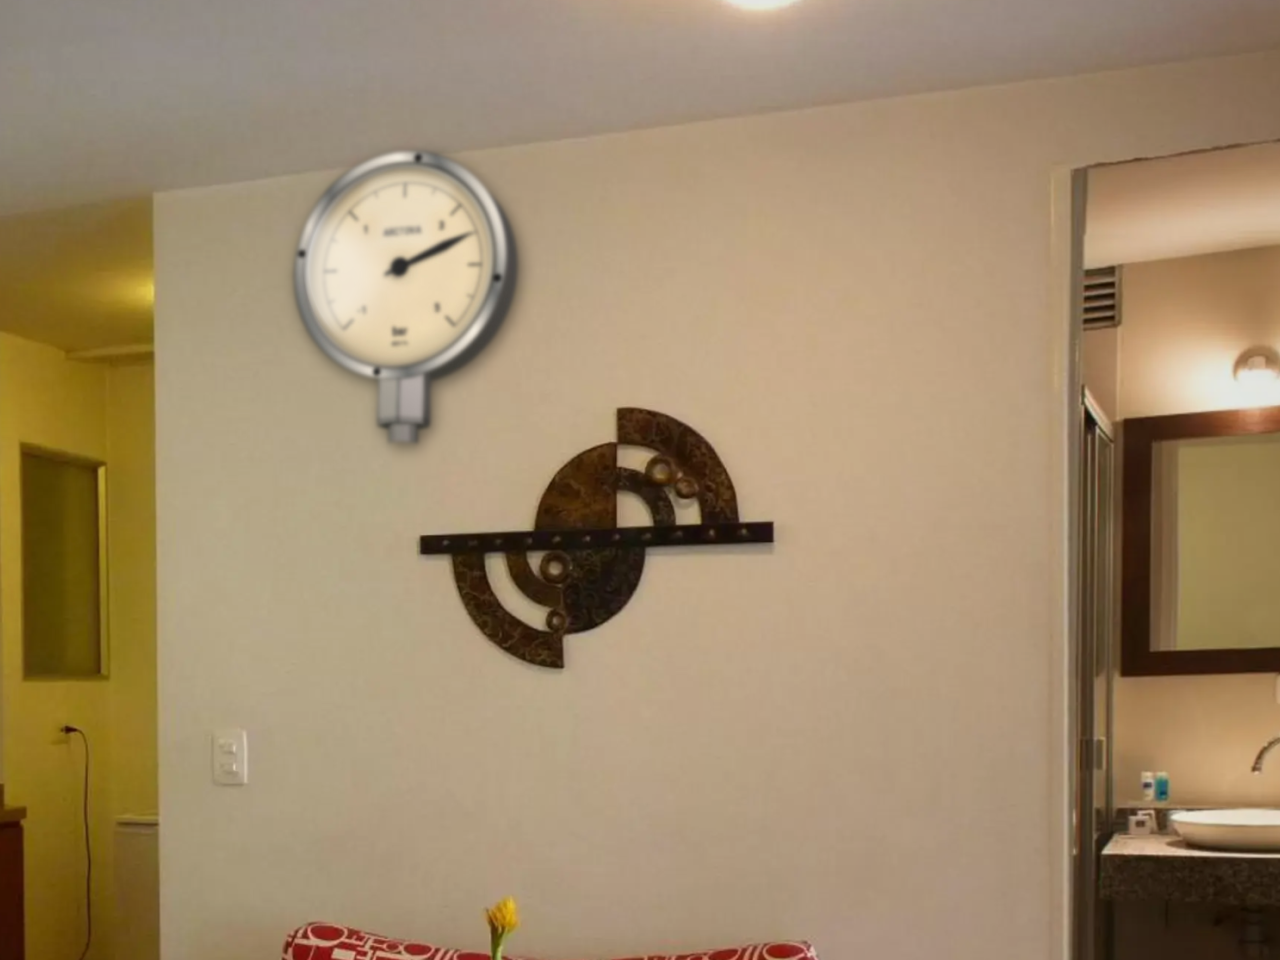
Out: 3.5 bar
